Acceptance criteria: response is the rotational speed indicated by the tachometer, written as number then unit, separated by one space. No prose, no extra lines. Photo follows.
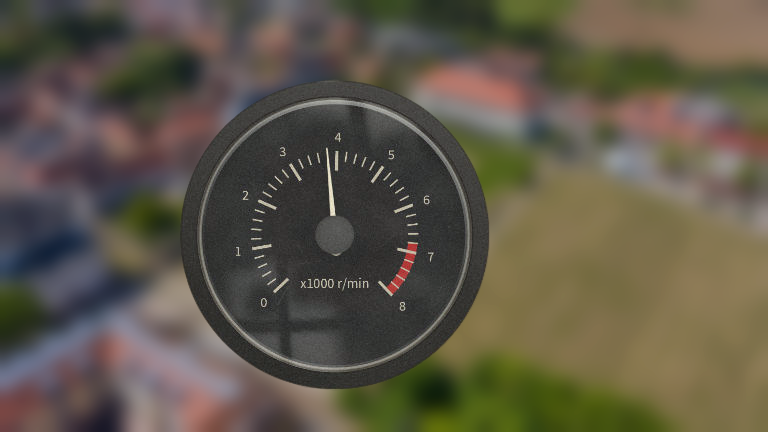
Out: 3800 rpm
